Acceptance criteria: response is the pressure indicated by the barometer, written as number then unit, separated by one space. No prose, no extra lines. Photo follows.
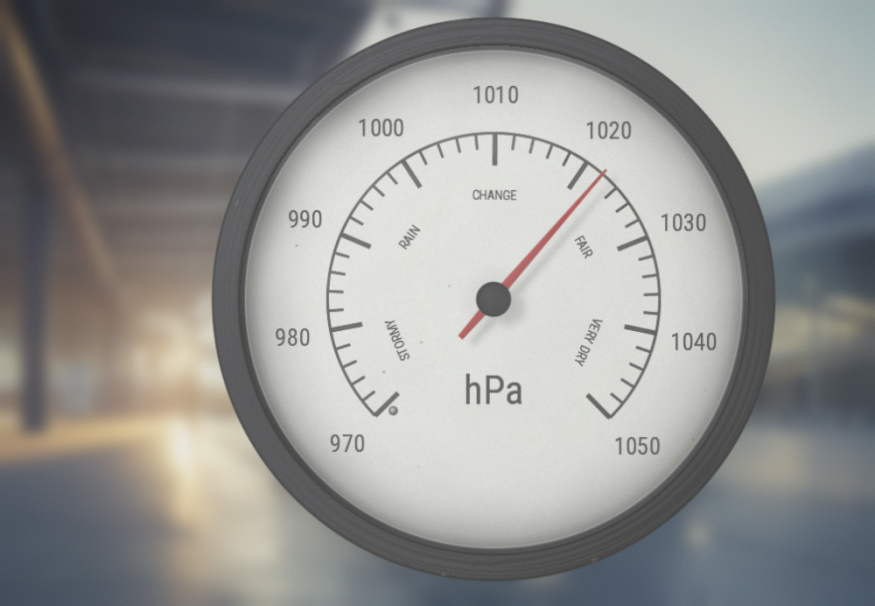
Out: 1022 hPa
